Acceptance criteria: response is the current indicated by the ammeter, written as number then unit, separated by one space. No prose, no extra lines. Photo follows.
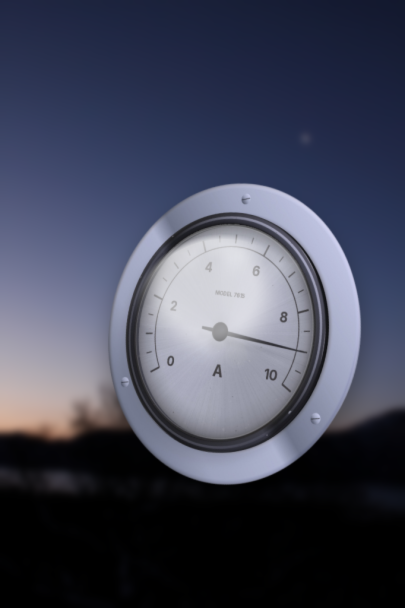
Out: 9 A
